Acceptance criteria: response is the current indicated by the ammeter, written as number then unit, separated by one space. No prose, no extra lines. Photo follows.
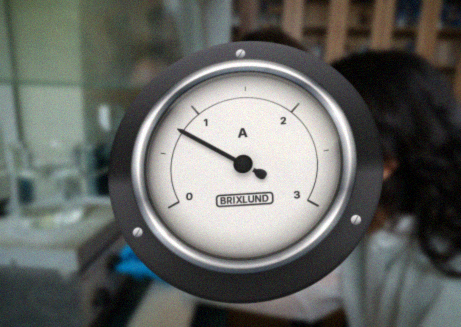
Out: 0.75 A
